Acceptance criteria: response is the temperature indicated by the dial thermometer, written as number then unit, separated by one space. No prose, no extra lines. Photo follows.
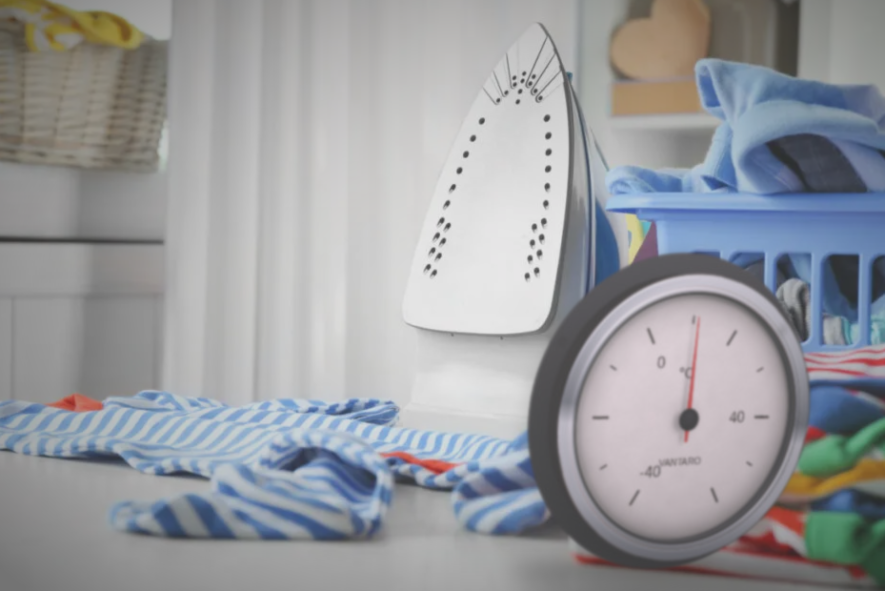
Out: 10 °C
